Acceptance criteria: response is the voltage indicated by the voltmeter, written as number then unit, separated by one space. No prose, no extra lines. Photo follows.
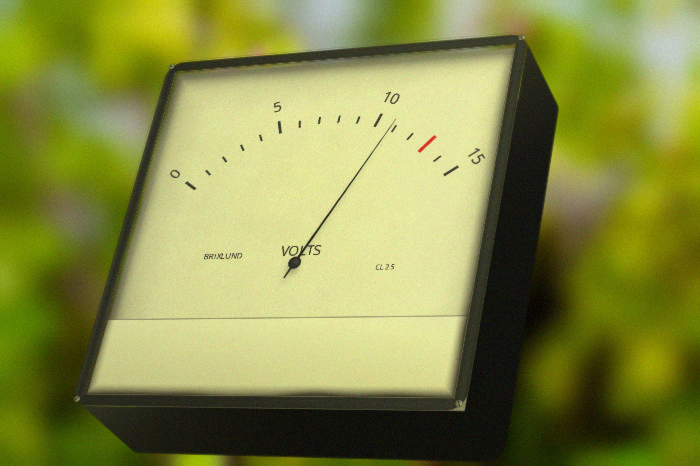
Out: 11 V
